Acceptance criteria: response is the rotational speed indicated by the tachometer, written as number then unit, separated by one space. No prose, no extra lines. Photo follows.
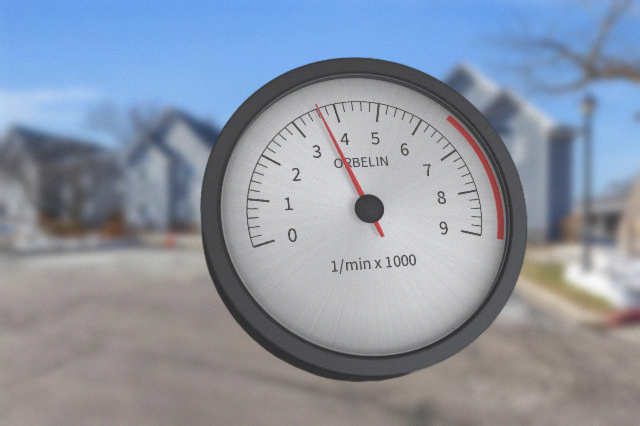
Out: 3600 rpm
